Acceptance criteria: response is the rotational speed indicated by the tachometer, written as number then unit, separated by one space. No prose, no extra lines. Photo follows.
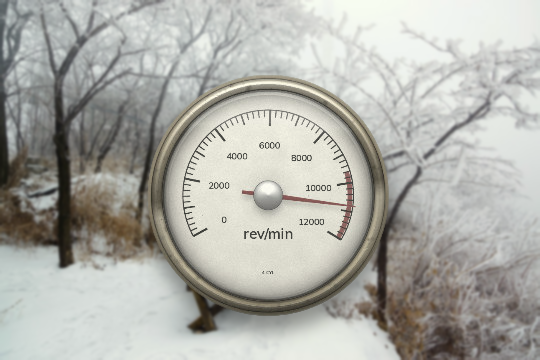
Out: 10800 rpm
